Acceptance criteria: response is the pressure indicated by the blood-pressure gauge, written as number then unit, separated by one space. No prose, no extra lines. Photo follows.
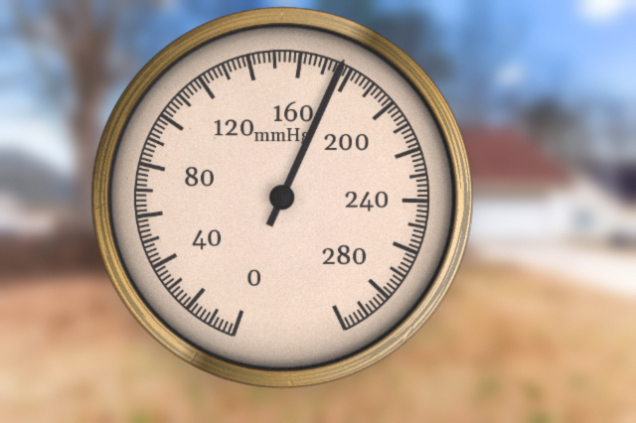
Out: 176 mmHg
